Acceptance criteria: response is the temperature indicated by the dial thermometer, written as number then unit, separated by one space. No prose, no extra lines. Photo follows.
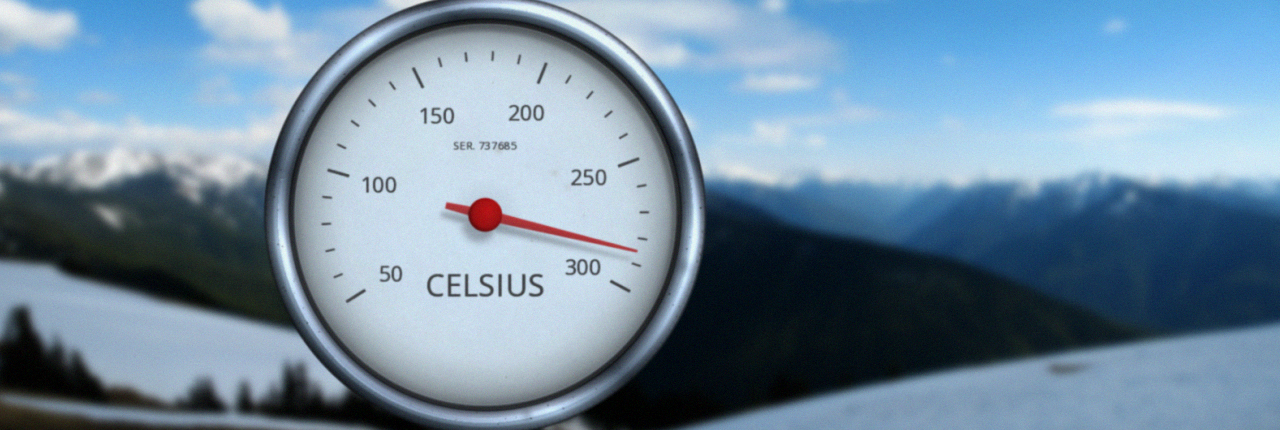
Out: 285 °C
